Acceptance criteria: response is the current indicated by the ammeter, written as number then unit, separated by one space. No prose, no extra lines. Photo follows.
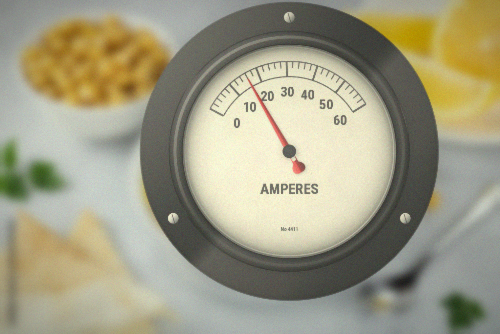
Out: 16 A
